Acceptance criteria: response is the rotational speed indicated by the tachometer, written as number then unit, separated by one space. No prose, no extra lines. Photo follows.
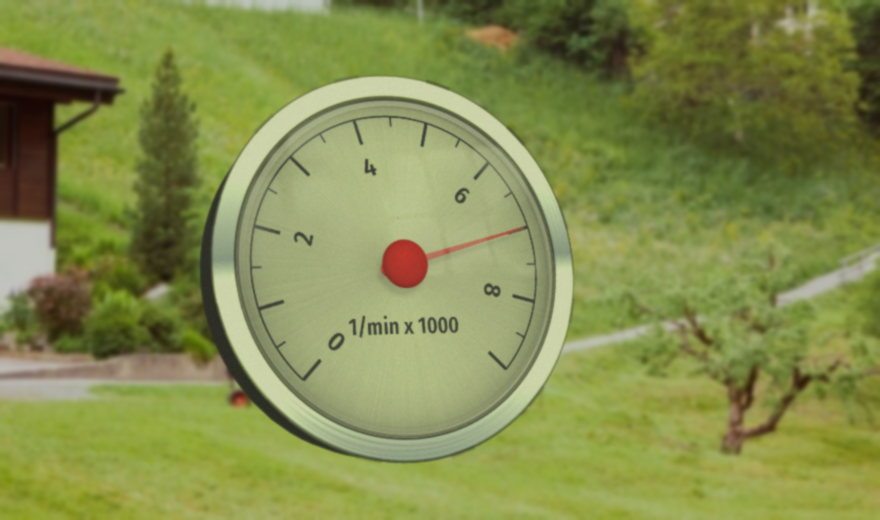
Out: 7000 rpm
